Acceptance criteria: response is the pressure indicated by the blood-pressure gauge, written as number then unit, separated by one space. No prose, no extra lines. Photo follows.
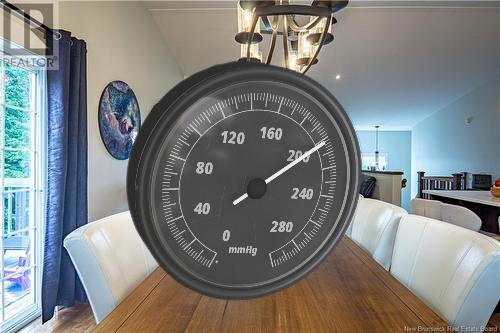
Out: 200 mmHg
